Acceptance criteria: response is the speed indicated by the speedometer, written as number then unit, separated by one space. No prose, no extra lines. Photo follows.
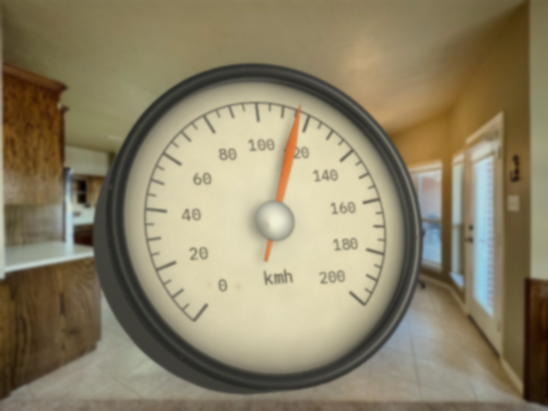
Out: 115 km/h
